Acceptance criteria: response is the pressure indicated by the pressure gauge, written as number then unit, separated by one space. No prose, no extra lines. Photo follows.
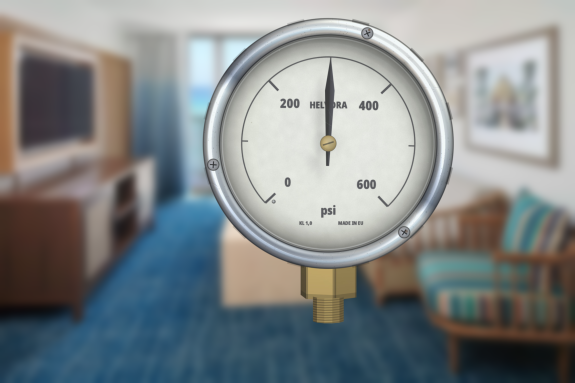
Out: 300 psi
